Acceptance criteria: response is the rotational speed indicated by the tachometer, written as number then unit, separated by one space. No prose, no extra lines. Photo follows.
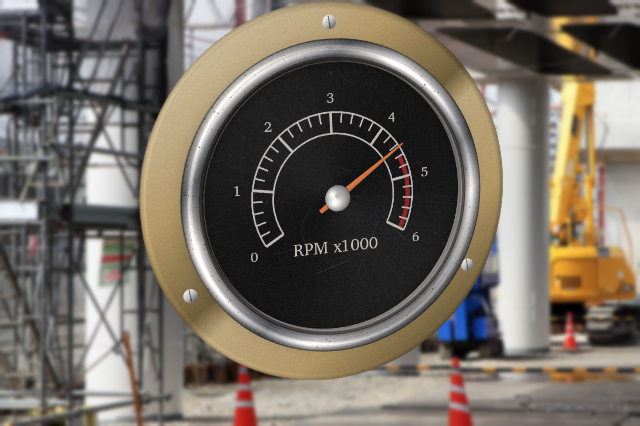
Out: 4400 rpm
